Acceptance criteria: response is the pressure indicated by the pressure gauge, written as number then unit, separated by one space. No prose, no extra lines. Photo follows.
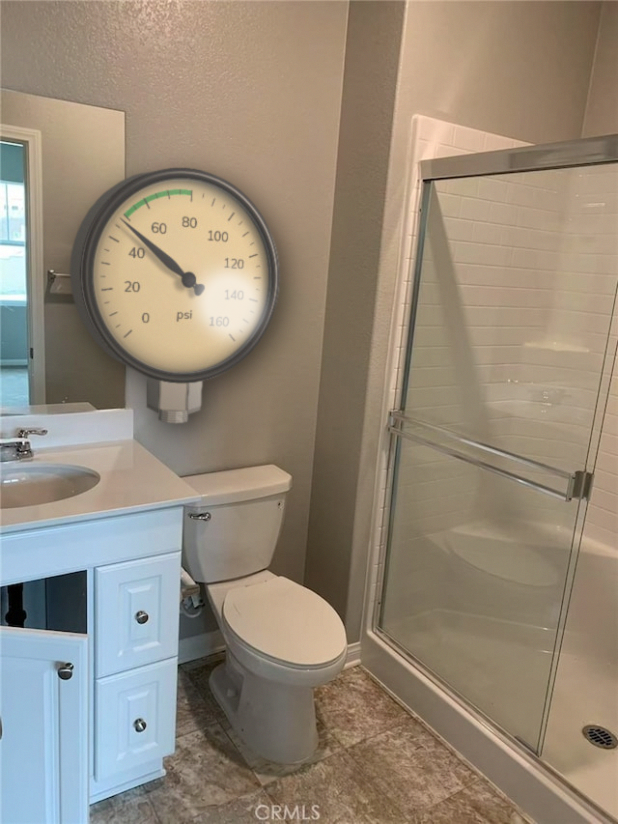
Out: 47.5 psi
